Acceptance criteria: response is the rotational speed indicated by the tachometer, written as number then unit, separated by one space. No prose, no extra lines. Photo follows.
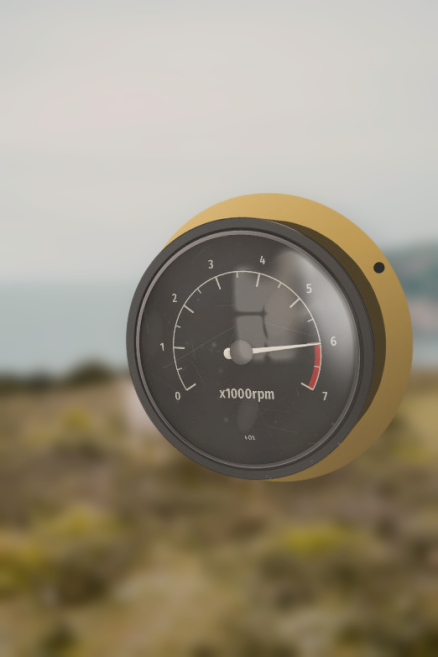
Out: 6000 rpm
